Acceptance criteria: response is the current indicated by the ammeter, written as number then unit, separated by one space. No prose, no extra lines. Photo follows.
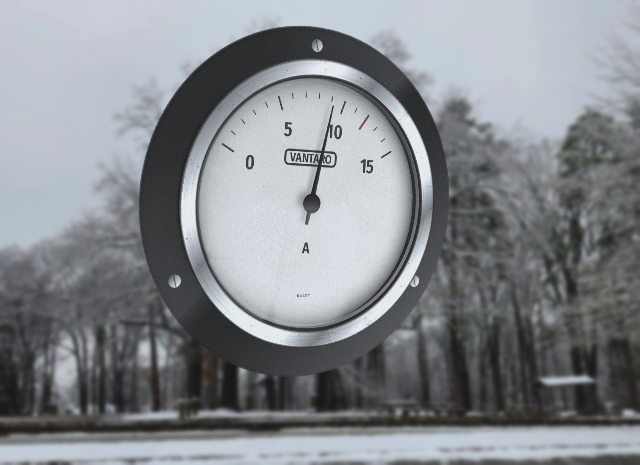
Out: 9 A
